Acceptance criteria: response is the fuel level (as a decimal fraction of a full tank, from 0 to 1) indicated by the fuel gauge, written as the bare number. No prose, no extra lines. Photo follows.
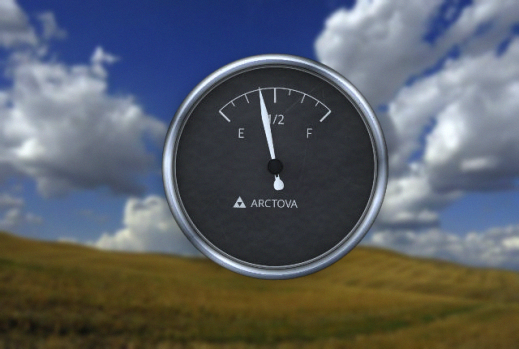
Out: 0.375
